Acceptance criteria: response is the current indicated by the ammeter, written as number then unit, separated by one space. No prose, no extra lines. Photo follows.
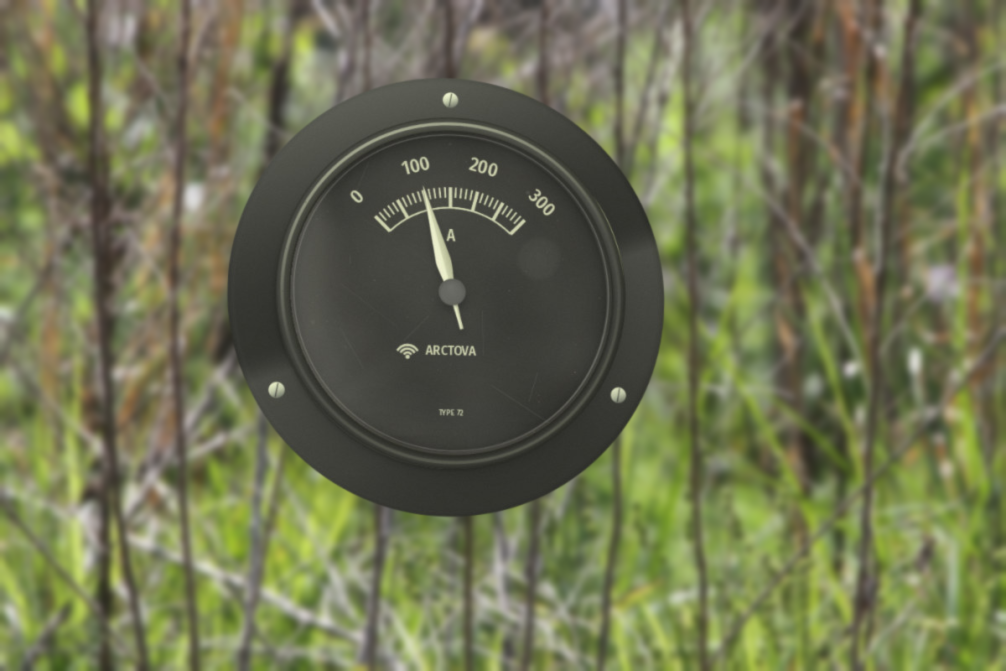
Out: 100 A
